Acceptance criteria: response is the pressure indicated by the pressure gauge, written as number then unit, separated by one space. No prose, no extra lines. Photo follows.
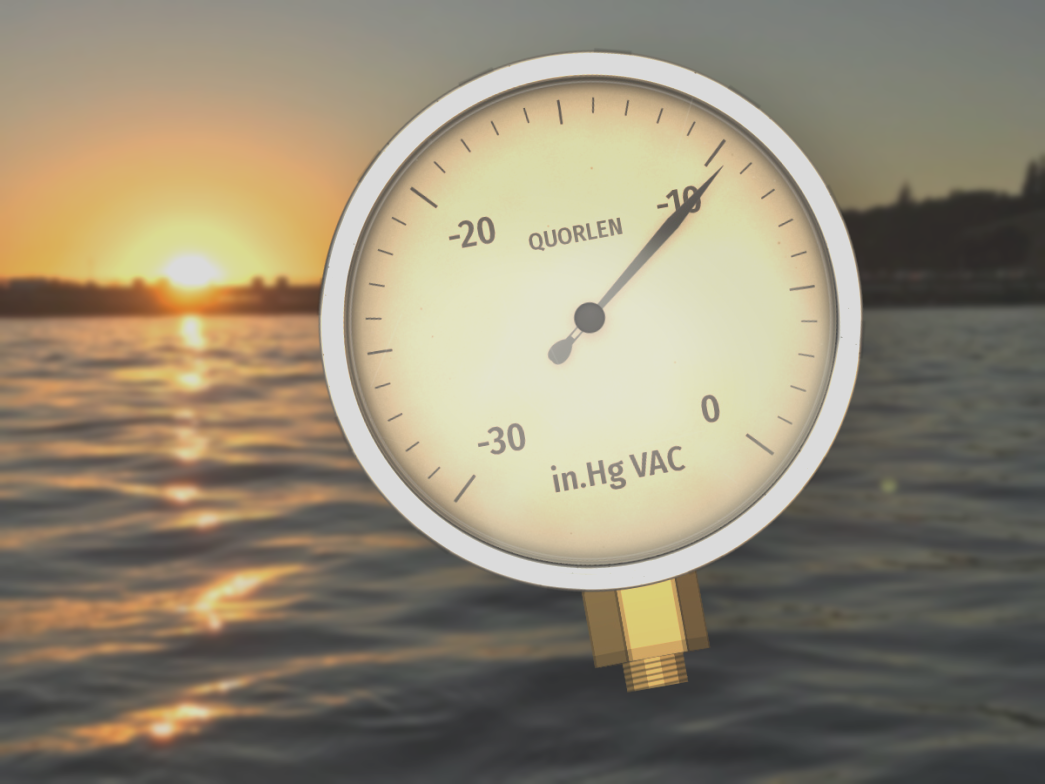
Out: -9.5 inHg
